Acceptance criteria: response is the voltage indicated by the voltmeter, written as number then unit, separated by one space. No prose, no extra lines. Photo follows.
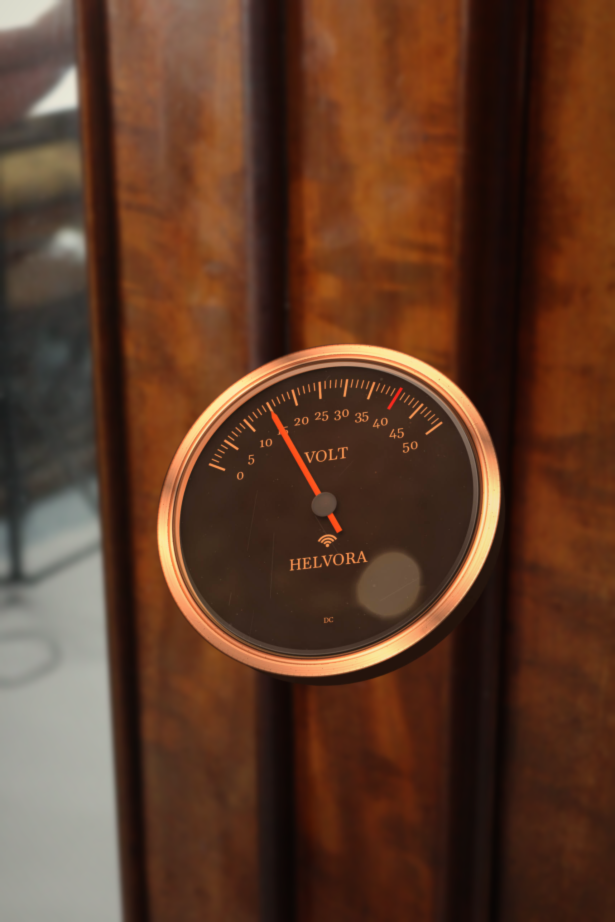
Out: 15 V
